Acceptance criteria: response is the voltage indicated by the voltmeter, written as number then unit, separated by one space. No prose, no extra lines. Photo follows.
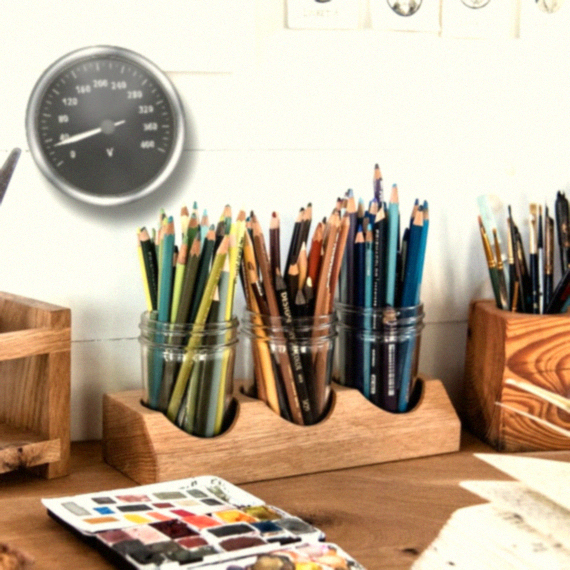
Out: 30 V
